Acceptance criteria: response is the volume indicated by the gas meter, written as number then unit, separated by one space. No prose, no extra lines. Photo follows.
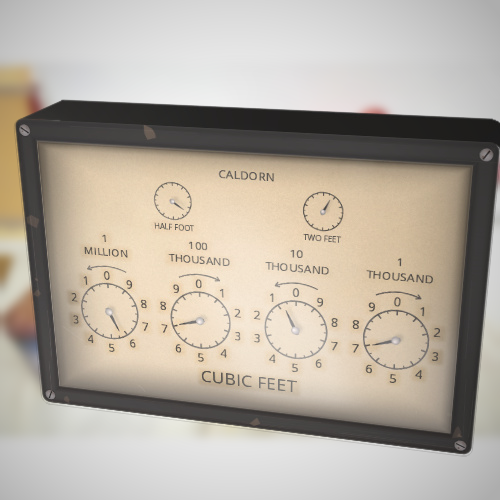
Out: 570700 ft³
